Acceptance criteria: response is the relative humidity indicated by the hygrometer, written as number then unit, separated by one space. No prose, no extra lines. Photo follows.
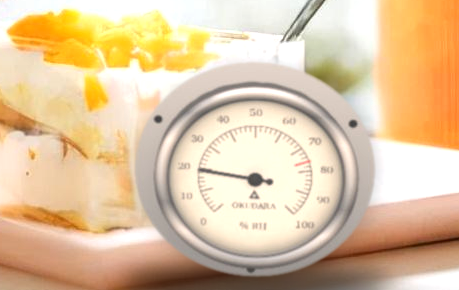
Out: 20 %
